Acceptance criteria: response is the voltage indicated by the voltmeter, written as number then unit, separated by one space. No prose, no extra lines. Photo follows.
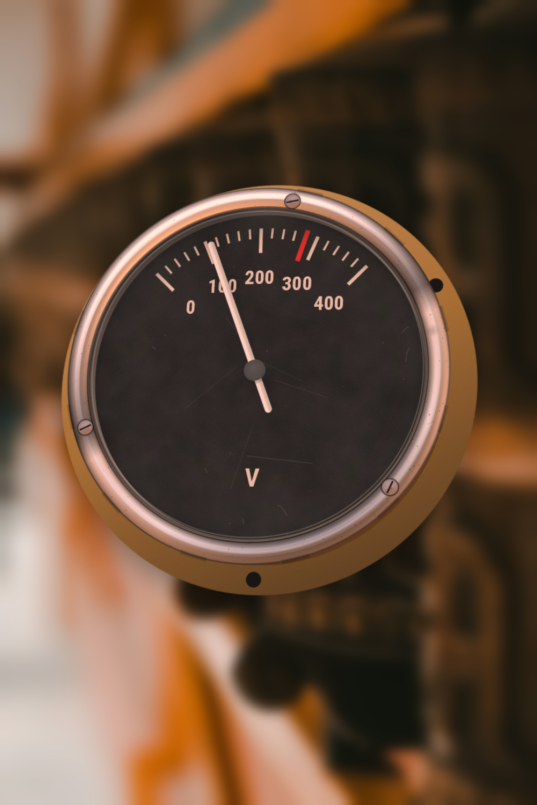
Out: 110 V
